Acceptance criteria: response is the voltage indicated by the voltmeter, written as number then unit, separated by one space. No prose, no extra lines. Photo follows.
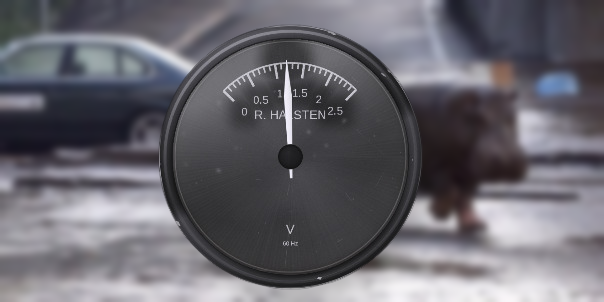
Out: 1.2 V
